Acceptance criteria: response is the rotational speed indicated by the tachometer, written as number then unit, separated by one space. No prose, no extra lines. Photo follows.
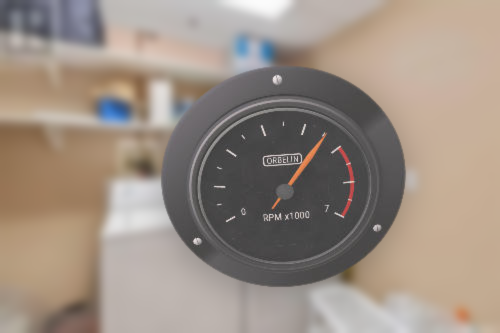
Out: 4500 rpm
